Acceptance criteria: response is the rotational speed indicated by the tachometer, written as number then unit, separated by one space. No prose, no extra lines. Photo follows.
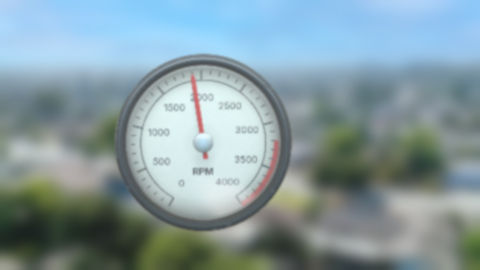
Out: 1900 rpm
